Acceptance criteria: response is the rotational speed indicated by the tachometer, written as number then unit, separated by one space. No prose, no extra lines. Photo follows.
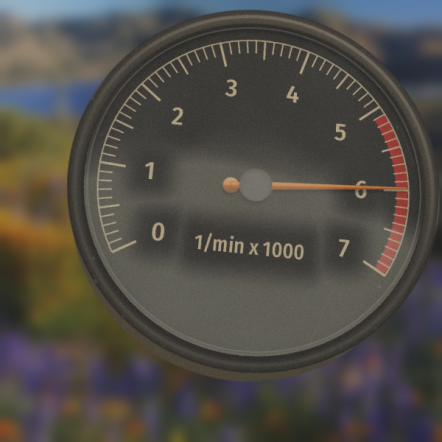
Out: 6000 rpm
